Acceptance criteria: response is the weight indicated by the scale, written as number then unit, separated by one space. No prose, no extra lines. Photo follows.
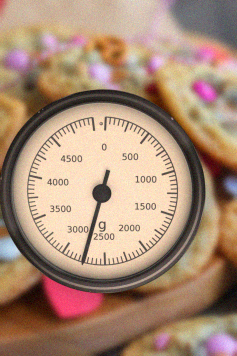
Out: 2750 g
